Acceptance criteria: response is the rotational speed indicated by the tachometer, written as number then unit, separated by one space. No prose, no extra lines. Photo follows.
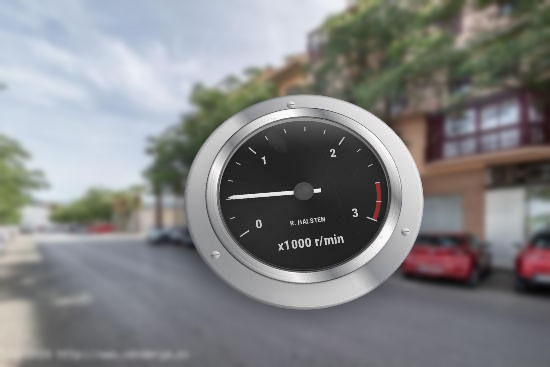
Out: 400 rpm
